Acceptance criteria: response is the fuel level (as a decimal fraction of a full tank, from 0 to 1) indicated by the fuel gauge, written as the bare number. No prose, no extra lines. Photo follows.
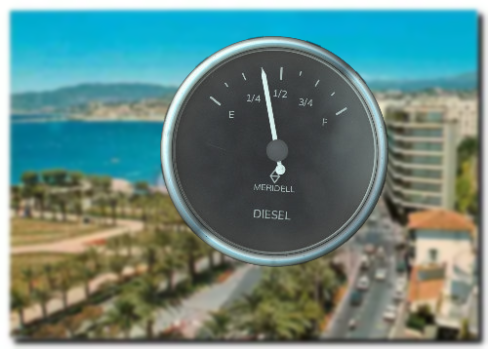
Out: 0.375
